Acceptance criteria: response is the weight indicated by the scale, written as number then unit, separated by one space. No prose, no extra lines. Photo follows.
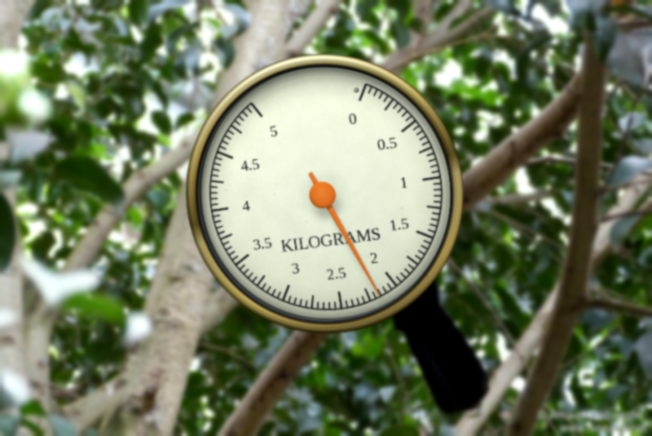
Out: 2.15 kg
